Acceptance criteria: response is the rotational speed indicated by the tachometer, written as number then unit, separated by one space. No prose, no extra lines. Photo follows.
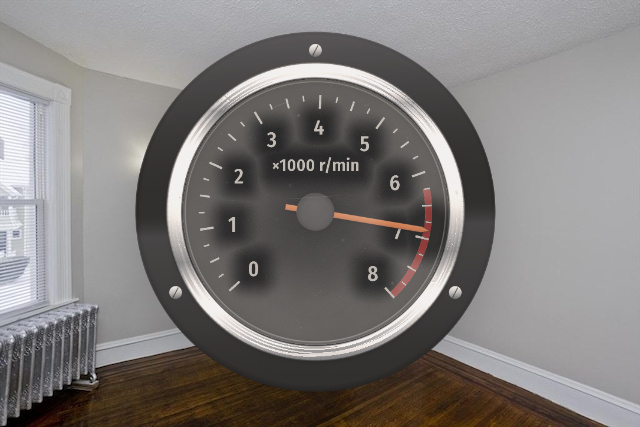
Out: 6875 rpm
